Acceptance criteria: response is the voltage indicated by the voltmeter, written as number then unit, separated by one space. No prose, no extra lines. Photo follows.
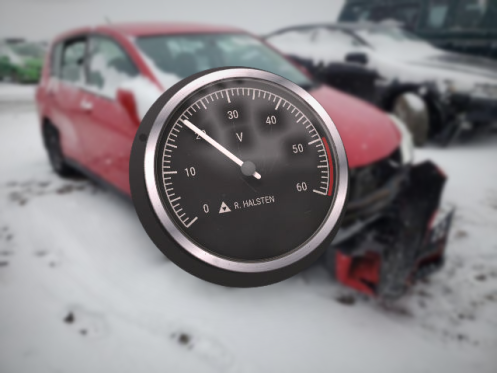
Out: 20 V
